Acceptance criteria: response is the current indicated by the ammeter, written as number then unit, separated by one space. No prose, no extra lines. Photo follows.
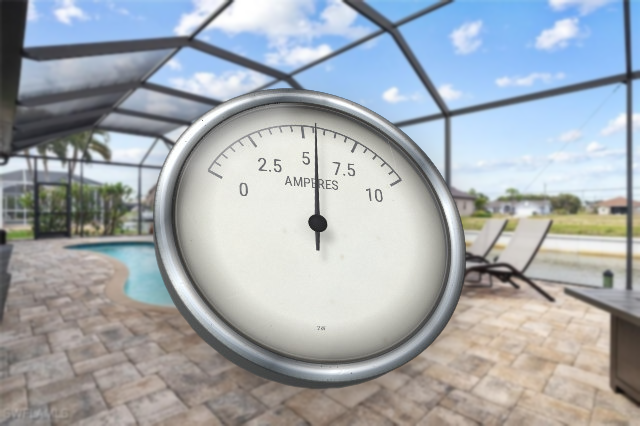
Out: 5.5 A
